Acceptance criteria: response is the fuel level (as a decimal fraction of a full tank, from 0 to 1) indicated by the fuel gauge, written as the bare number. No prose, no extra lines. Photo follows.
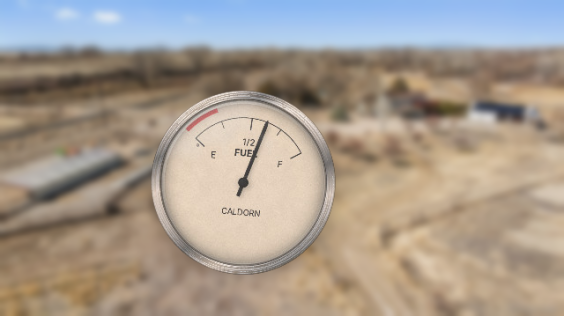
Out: 0.625
